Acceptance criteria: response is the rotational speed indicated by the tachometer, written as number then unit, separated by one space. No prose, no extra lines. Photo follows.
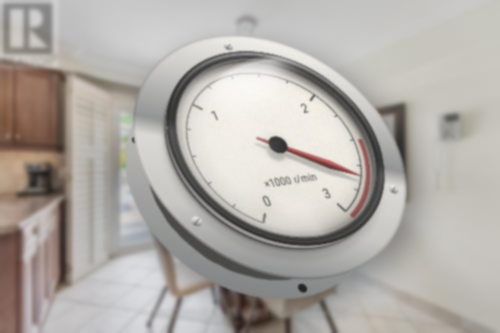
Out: 2700 rpm
